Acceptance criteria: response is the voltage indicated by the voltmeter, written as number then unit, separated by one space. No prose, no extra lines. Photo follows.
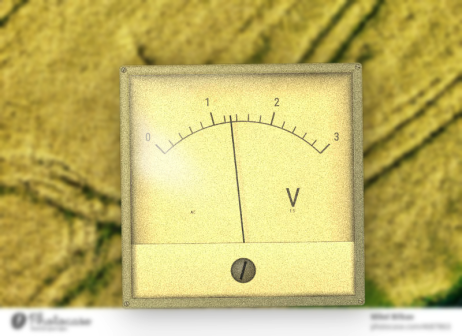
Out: 1.3 V
